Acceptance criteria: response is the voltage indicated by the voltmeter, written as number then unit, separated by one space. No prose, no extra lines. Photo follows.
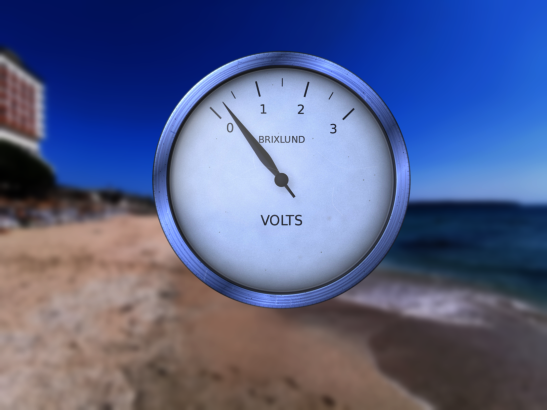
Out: 0.25 V
